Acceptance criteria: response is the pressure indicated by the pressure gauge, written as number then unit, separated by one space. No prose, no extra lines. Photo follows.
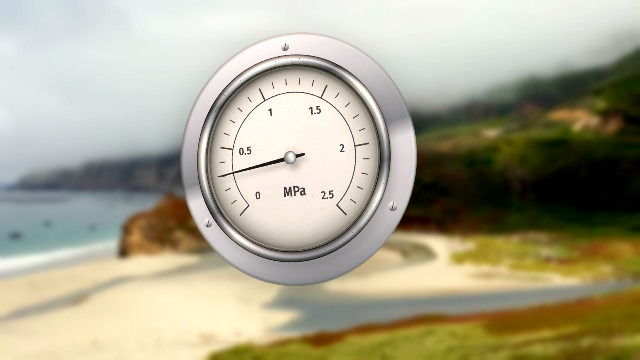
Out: 0.3 MPa
